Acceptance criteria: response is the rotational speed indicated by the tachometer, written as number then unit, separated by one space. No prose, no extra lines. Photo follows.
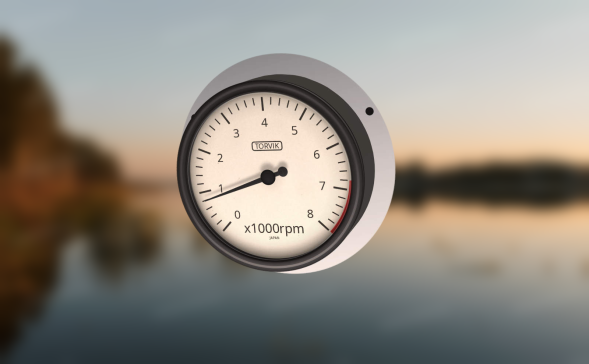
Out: 800 rpm
